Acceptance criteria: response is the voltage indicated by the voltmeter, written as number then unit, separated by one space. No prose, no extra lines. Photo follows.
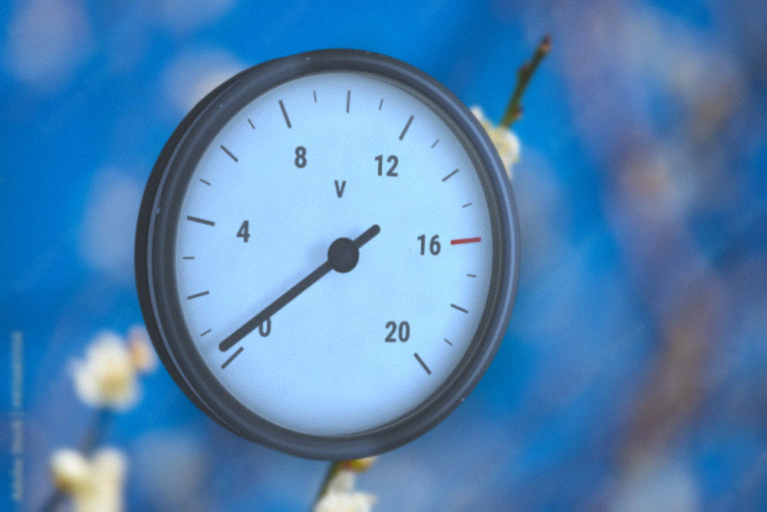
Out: 0.5 V
